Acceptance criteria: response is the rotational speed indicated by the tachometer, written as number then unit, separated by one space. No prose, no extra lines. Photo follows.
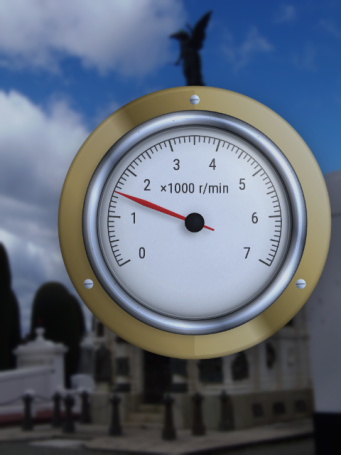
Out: 1500 rpm
